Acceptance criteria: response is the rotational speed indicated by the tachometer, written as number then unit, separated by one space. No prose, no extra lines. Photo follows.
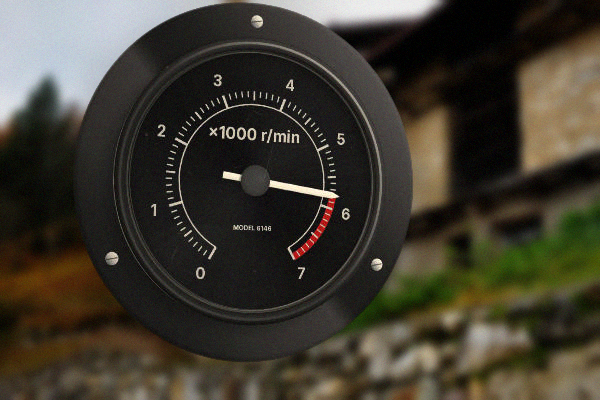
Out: 5800 rpm
